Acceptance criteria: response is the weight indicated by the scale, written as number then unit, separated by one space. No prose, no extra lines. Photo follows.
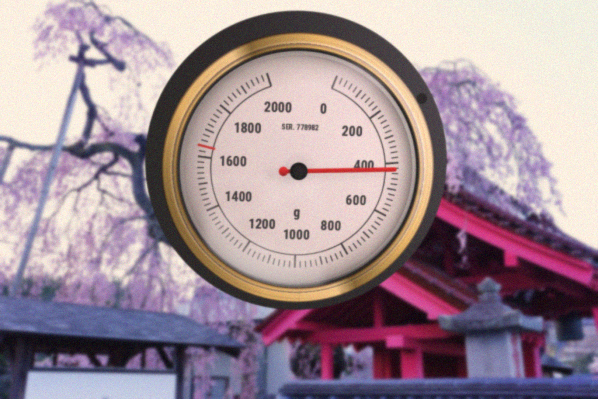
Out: 420 g
